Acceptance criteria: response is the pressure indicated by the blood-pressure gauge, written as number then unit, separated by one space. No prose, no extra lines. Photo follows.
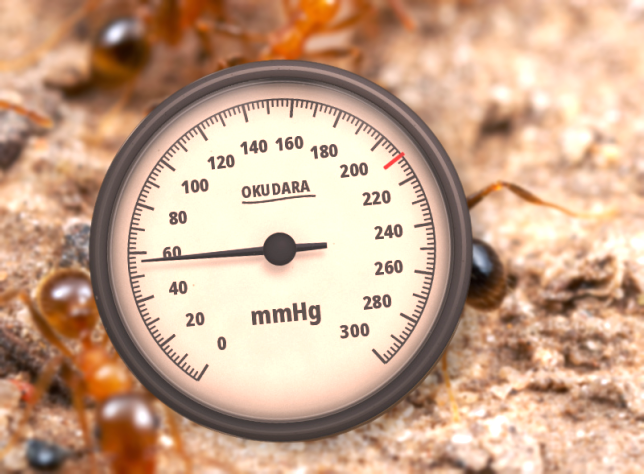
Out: 56 mmHg
